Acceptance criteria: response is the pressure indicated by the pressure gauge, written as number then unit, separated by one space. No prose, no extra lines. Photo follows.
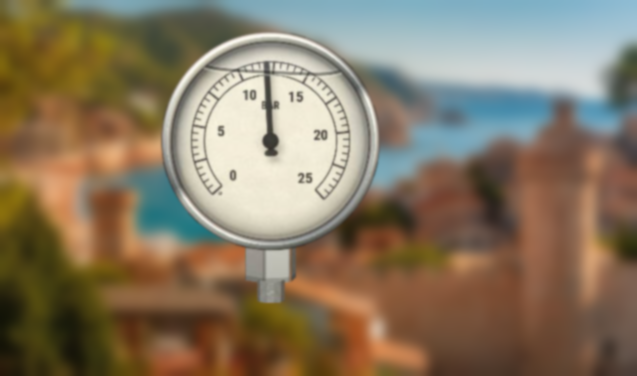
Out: 12 bar
